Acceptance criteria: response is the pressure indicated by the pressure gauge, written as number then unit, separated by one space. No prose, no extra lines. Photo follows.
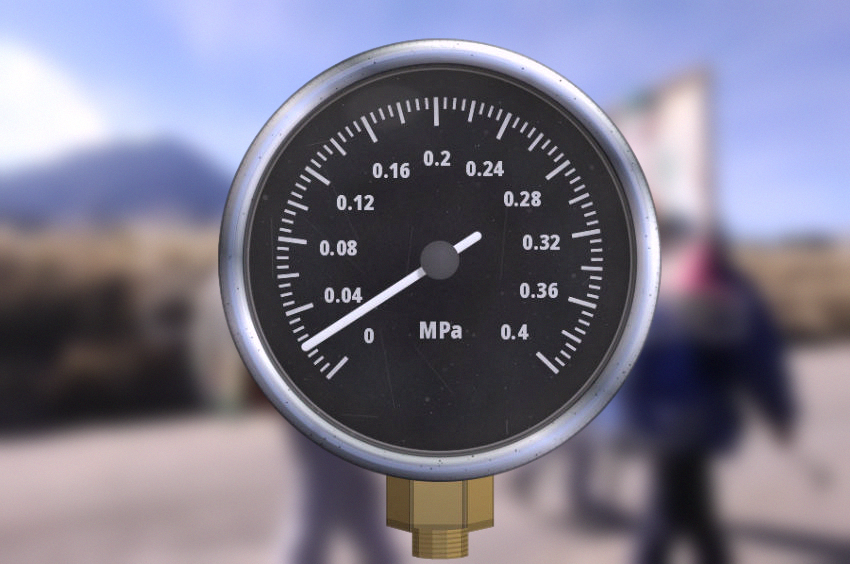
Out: 0.02 MPa
